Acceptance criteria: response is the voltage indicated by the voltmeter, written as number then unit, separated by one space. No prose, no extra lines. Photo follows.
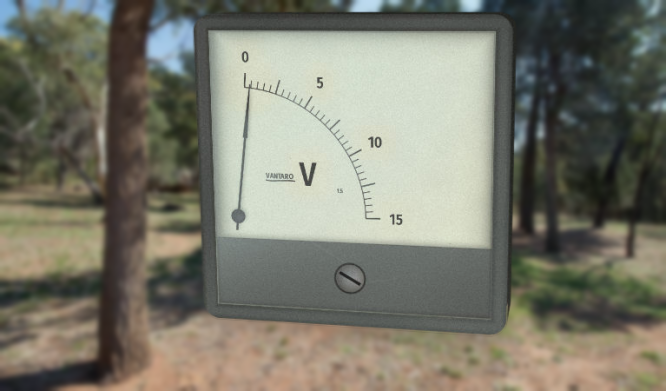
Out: 0.5 V
